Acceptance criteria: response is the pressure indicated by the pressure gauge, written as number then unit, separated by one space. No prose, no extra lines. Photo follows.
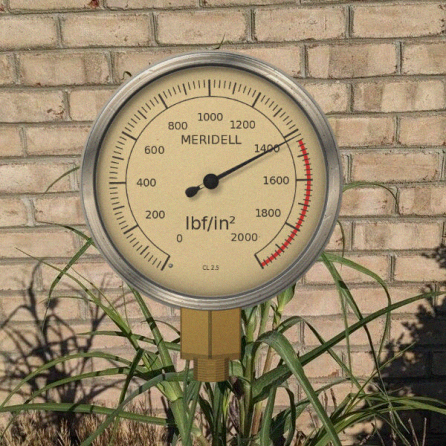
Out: 1420 psi
